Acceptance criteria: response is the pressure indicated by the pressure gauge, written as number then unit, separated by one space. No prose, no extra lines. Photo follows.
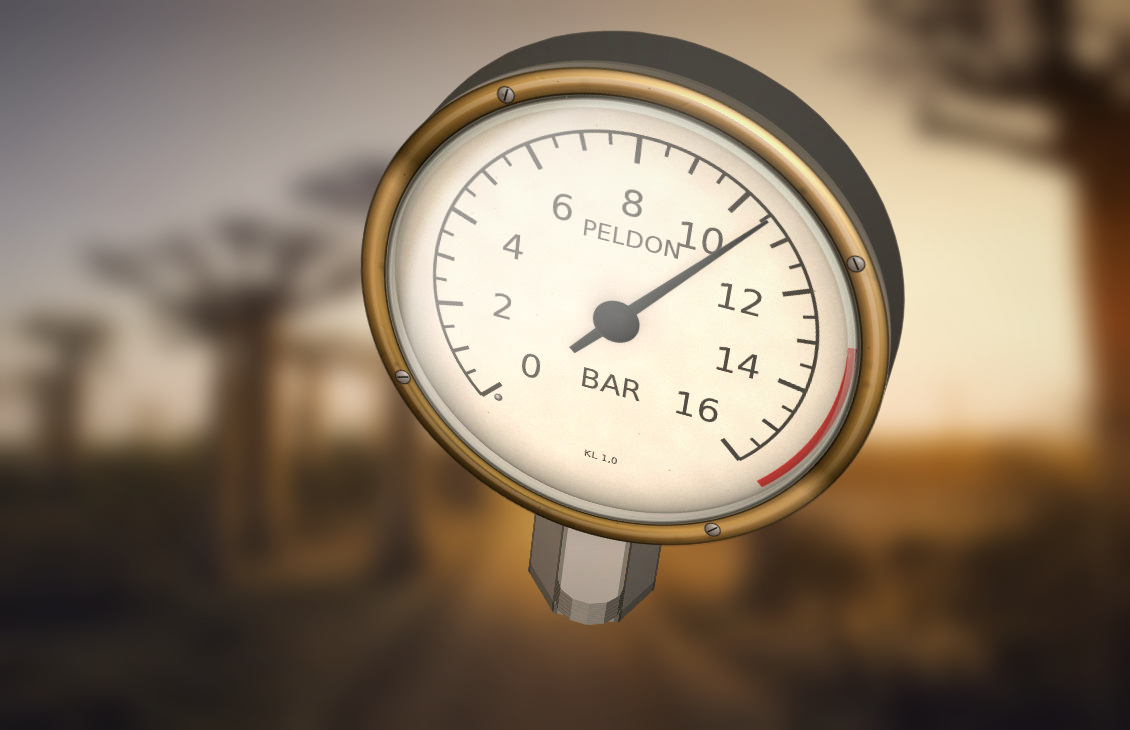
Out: 10.5 bar
